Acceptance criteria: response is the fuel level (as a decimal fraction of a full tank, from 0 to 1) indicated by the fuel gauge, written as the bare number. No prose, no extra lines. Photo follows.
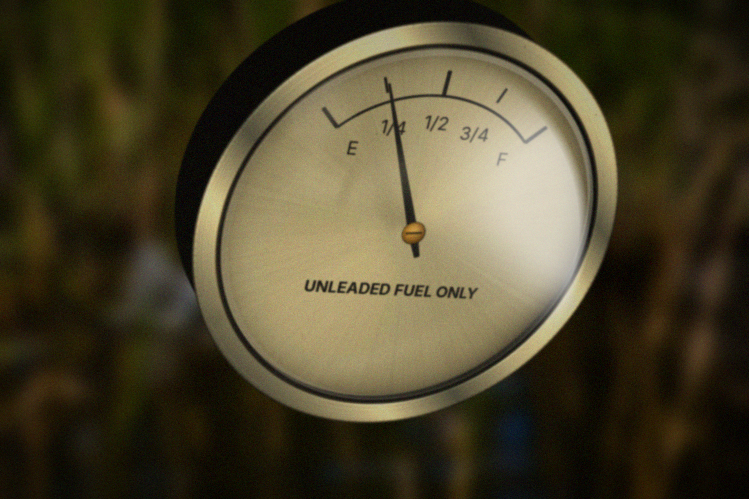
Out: 0.25
